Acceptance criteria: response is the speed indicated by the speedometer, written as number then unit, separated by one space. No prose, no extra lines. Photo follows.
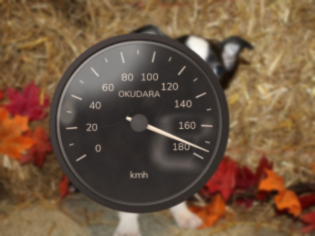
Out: 175 km/h
